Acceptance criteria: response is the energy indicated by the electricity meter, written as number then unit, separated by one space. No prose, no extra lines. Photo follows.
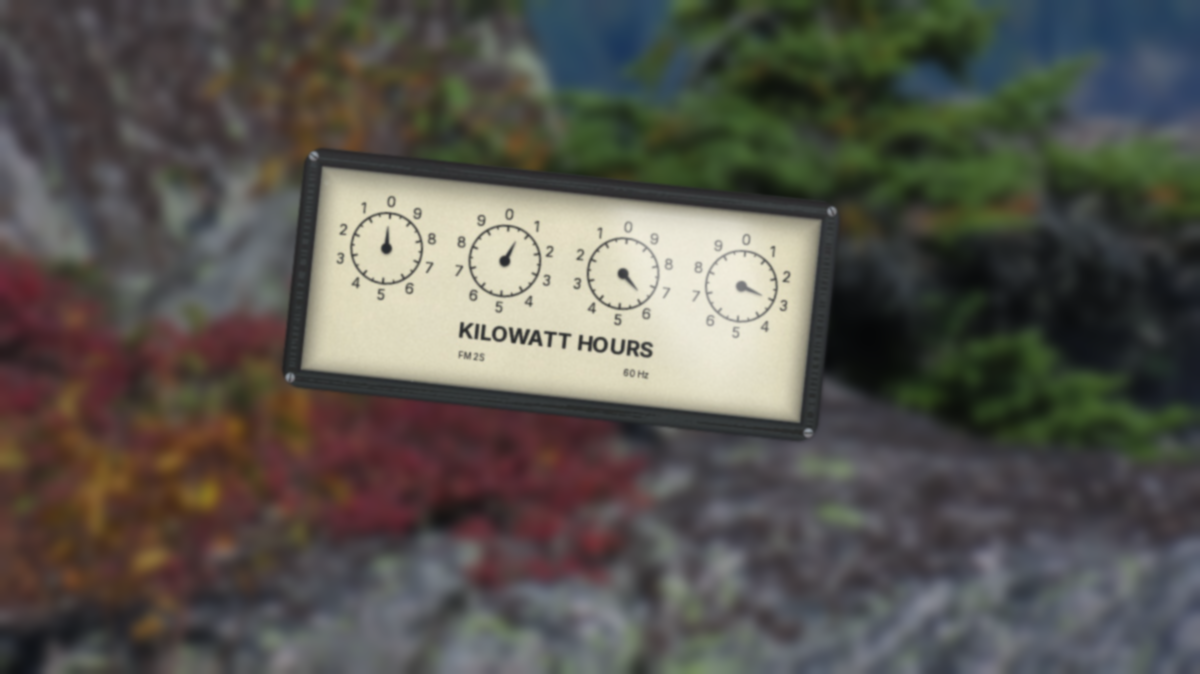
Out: 63 kWh
